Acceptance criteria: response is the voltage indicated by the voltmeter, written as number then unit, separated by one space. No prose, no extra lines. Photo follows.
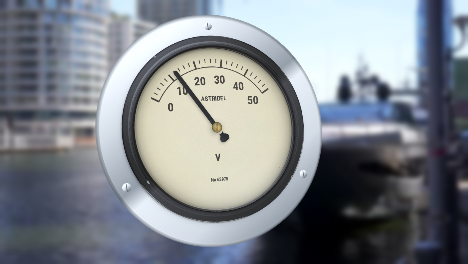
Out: 12 V
